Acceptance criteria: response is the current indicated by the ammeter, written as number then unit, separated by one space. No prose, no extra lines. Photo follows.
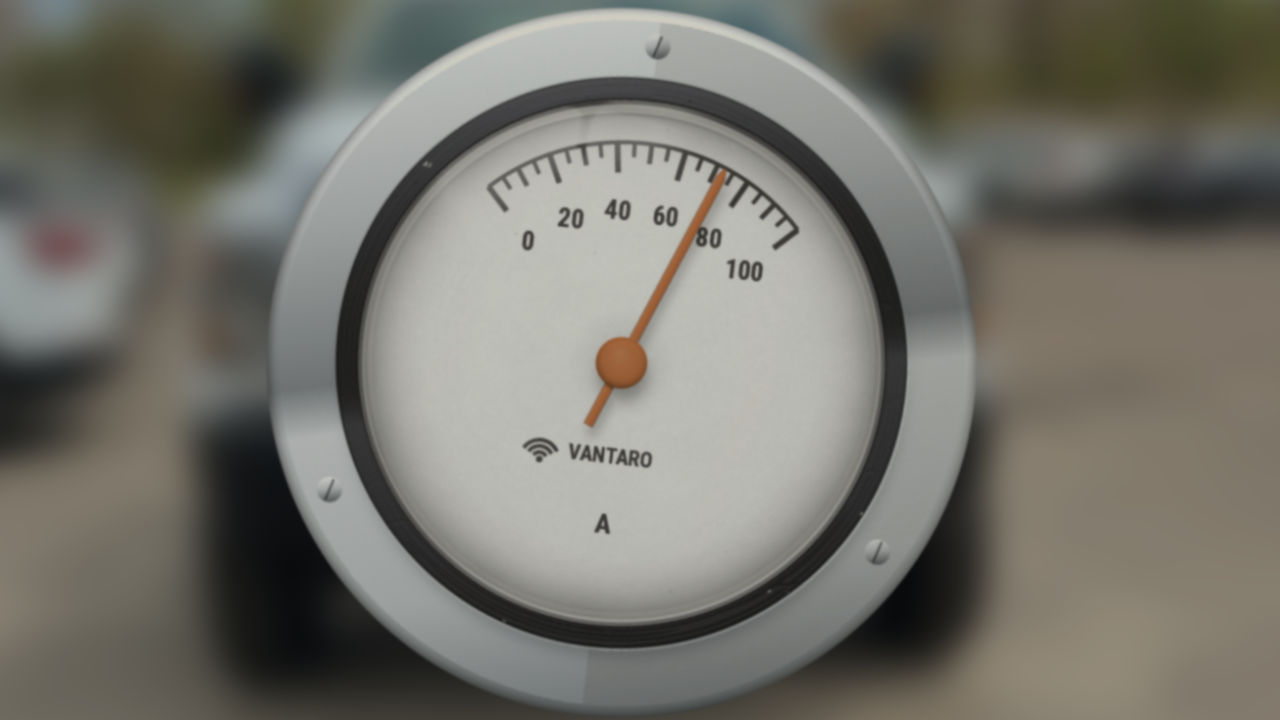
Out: 72.5 A
